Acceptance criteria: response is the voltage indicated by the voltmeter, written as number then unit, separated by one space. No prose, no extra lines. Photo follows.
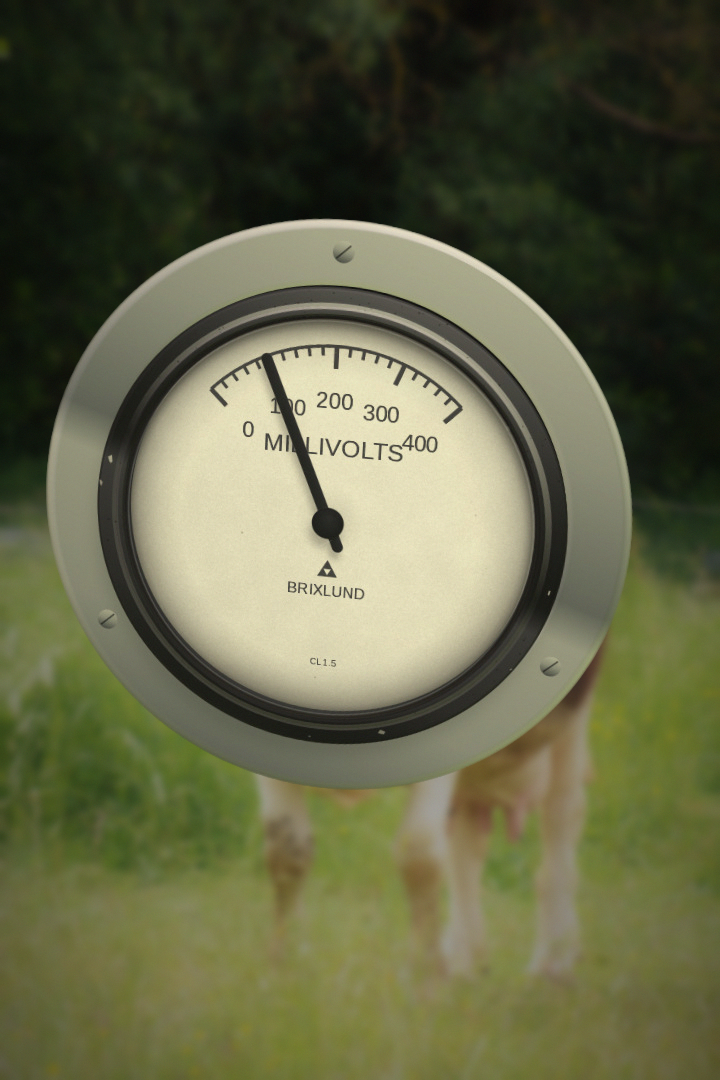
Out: 100 mV
